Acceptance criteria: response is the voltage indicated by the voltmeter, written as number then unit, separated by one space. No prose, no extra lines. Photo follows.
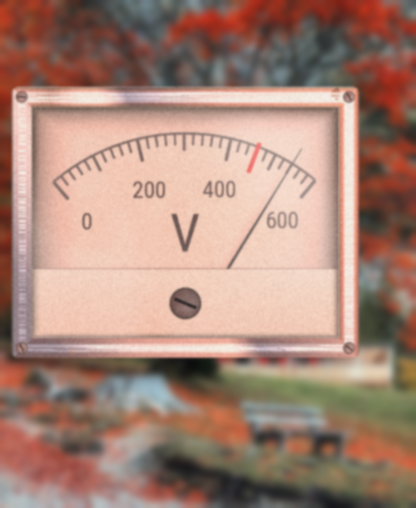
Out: 540 V
